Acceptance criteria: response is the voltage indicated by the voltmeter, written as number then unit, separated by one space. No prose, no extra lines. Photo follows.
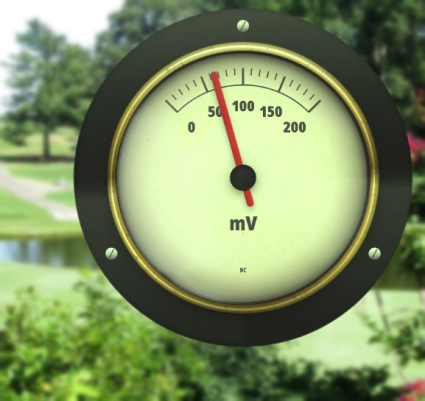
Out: 65 mV
